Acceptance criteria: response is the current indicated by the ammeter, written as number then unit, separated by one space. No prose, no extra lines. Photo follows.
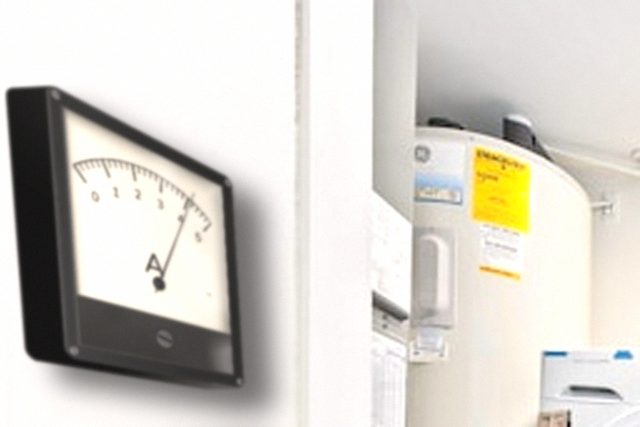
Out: 4 A
